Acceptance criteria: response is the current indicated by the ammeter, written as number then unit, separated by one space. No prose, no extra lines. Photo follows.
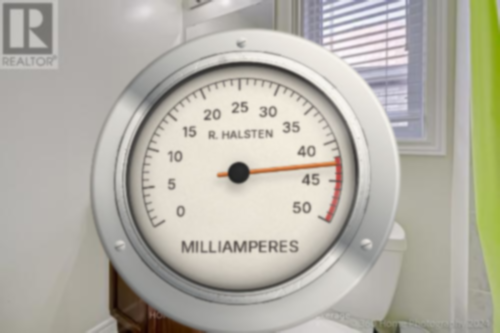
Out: 43 mA
